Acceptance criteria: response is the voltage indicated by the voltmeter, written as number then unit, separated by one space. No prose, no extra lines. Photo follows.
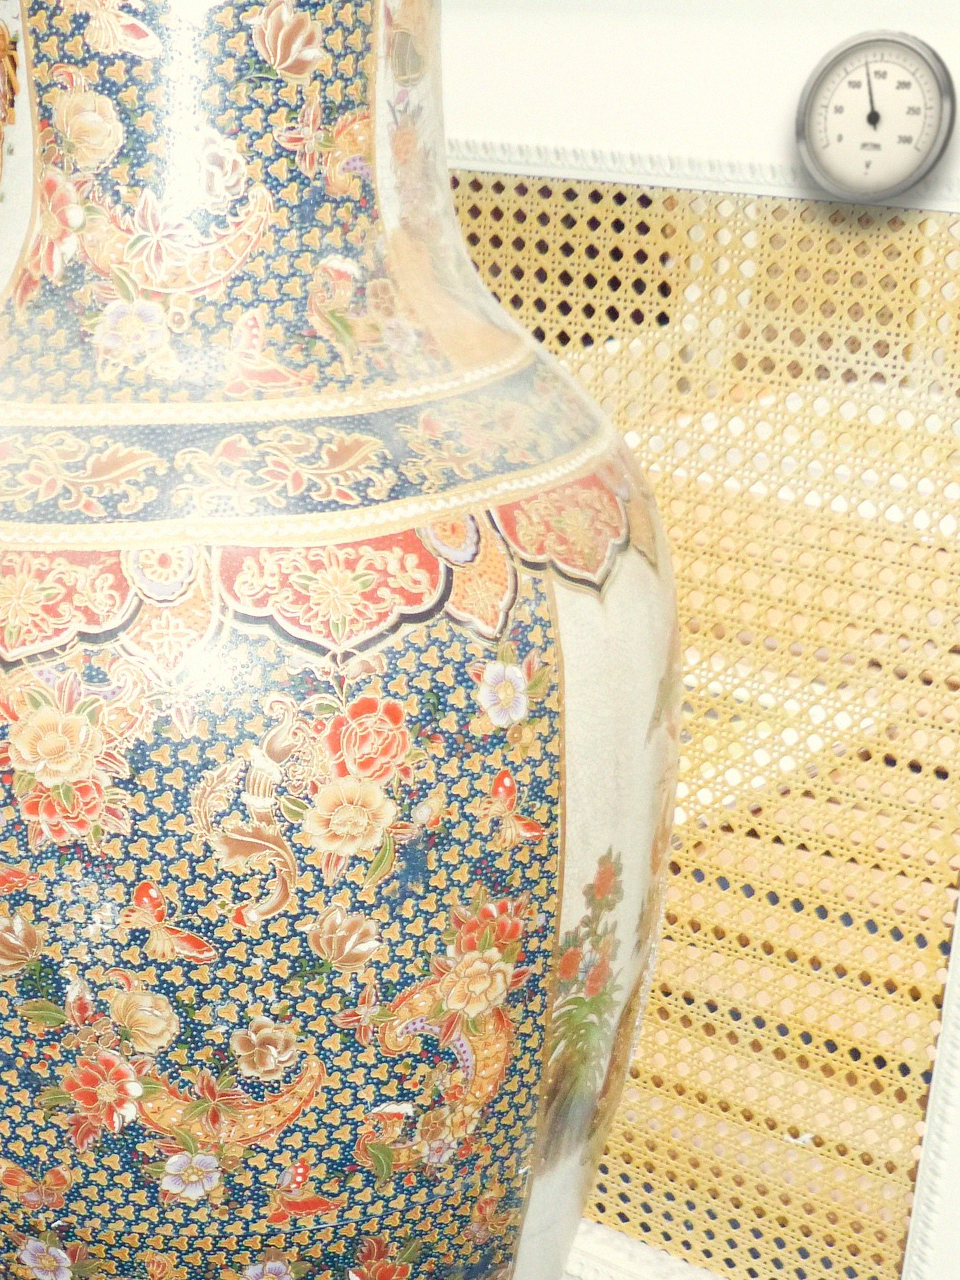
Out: 130 V
